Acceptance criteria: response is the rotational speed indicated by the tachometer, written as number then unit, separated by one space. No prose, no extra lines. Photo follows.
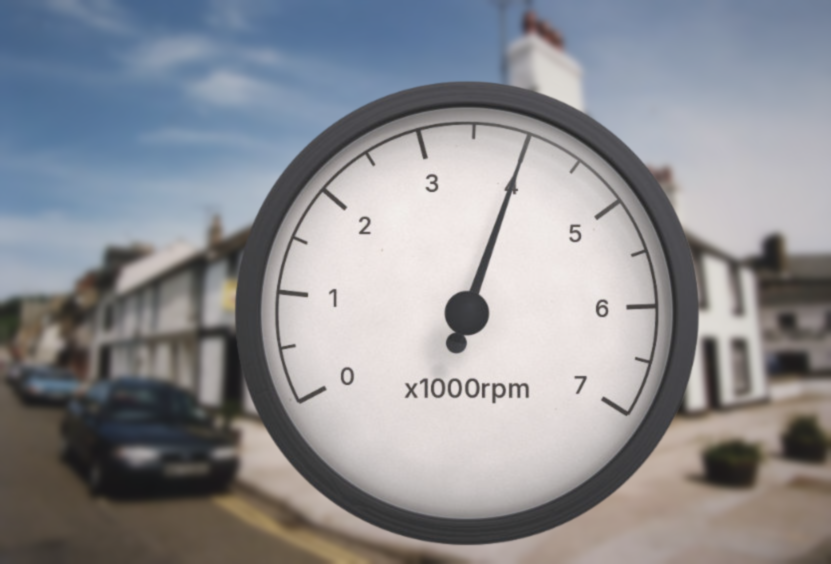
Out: 4000 rpm
